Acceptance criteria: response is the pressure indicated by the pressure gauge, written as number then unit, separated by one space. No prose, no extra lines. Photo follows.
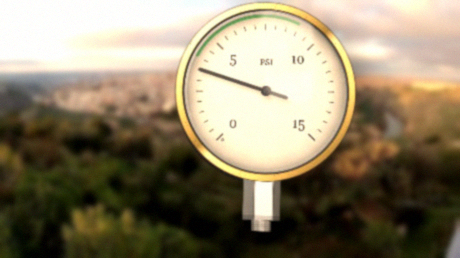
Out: 3.5 psi
